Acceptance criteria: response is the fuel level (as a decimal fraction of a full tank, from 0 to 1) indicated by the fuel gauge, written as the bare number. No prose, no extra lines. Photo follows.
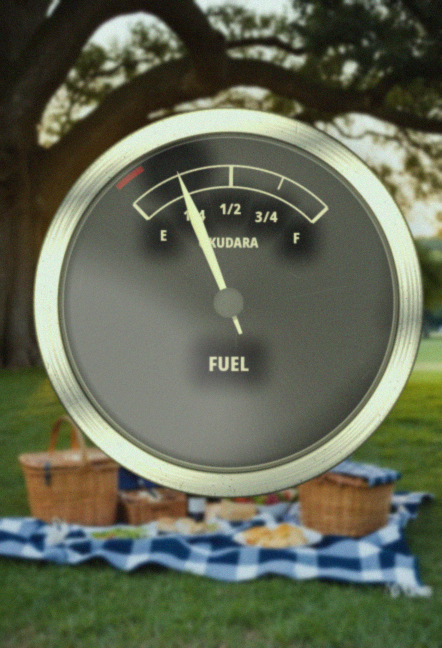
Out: 0.25
